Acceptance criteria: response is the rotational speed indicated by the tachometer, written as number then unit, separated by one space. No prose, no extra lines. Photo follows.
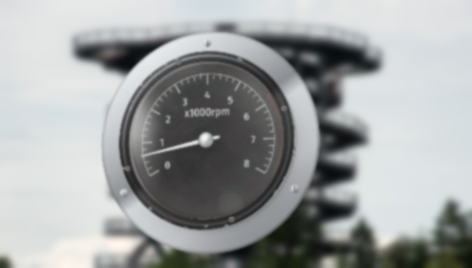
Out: 600 rpm
